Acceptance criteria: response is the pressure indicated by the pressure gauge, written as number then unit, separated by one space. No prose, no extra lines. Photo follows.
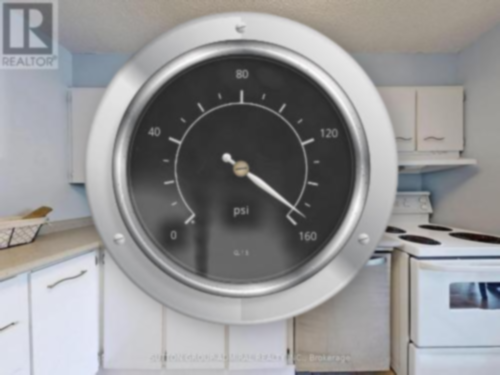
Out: 155 psi
